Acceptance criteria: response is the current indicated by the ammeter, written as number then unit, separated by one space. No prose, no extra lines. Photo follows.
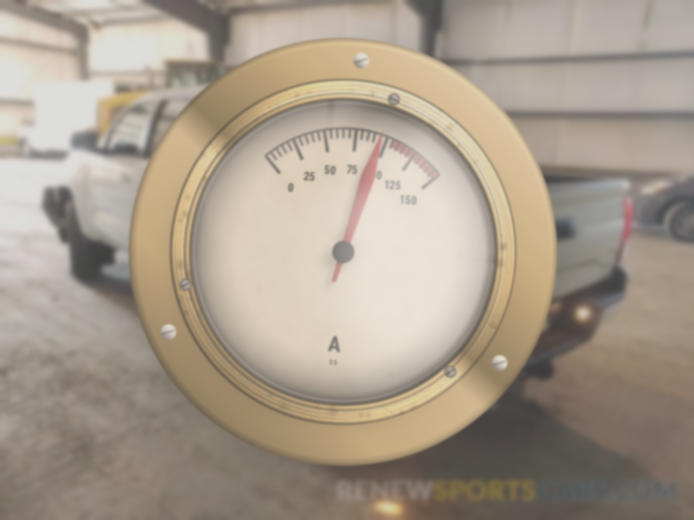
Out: 95 A
